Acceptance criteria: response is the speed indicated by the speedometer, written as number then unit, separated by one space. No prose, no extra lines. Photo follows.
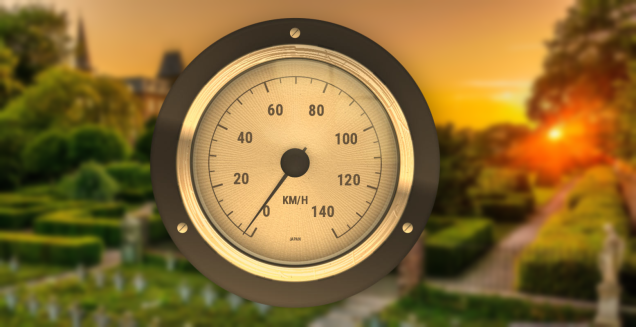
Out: 2.5 km/h
